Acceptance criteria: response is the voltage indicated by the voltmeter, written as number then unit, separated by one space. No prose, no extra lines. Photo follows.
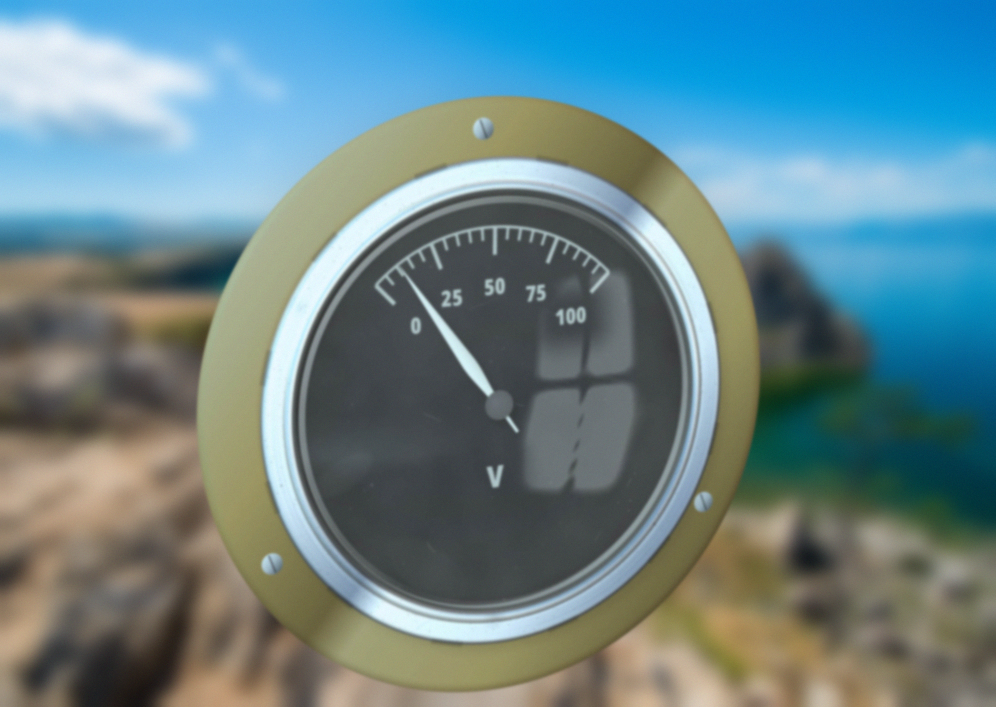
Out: 10 V
